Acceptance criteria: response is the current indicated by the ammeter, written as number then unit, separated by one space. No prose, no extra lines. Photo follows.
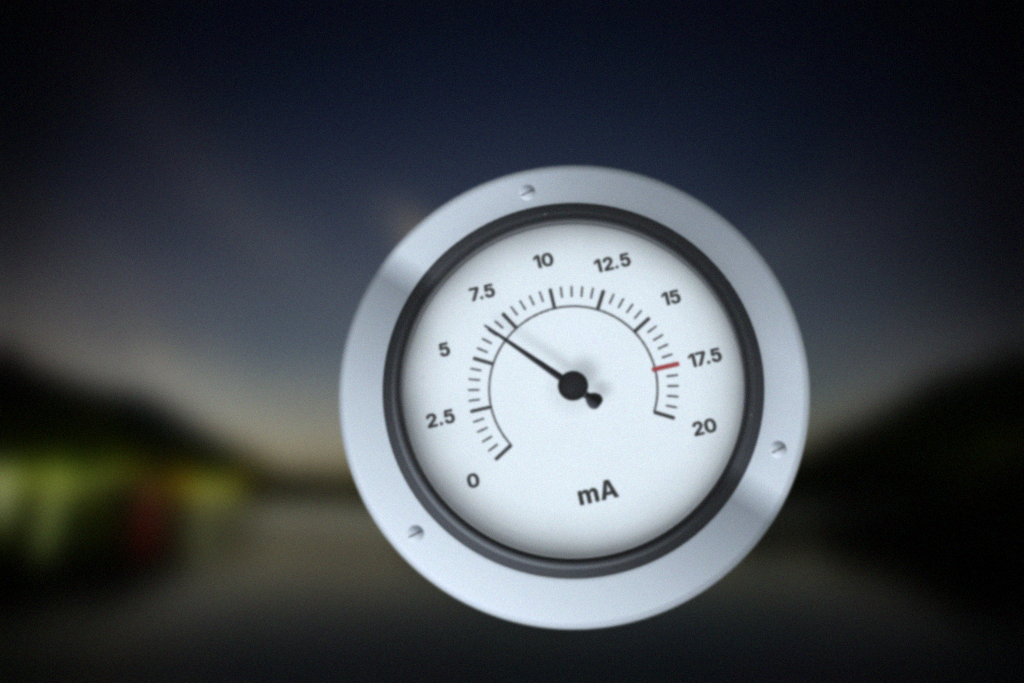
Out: 6.5 mA
